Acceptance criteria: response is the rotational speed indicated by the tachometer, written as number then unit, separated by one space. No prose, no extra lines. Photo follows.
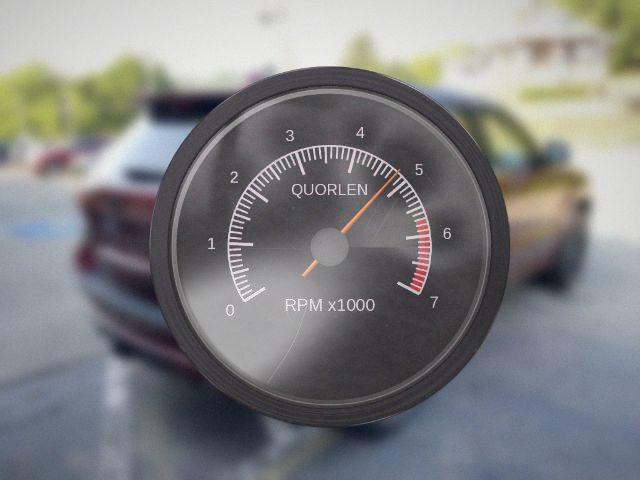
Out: 4800 rpm
